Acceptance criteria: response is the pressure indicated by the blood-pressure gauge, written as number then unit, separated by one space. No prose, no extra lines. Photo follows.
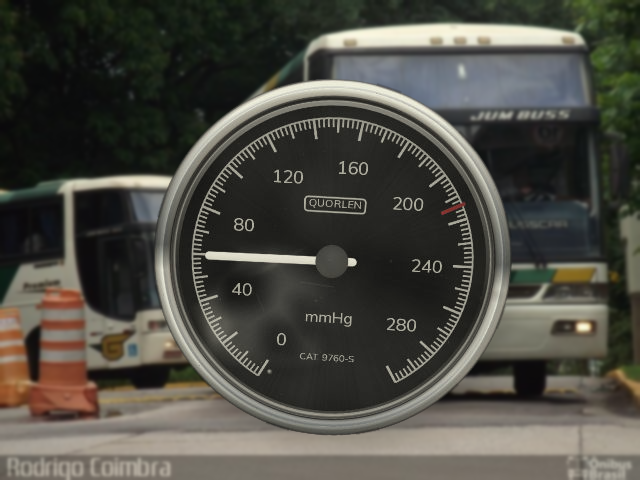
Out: 60 mmHg
